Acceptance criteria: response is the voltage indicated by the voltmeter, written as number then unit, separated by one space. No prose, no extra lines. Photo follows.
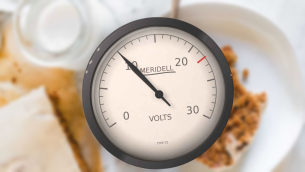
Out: 10 V
